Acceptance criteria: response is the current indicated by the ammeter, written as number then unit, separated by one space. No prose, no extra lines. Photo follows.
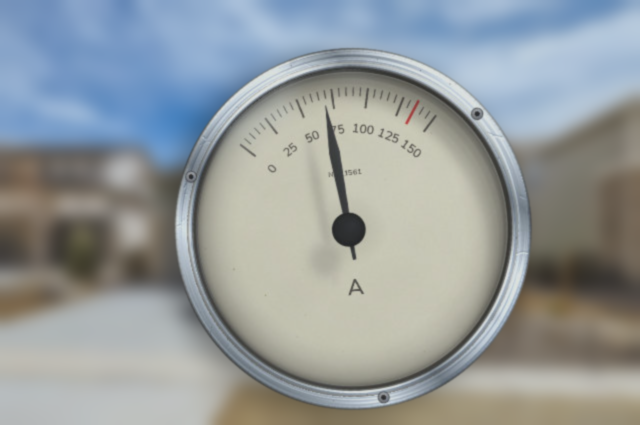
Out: 70 A
